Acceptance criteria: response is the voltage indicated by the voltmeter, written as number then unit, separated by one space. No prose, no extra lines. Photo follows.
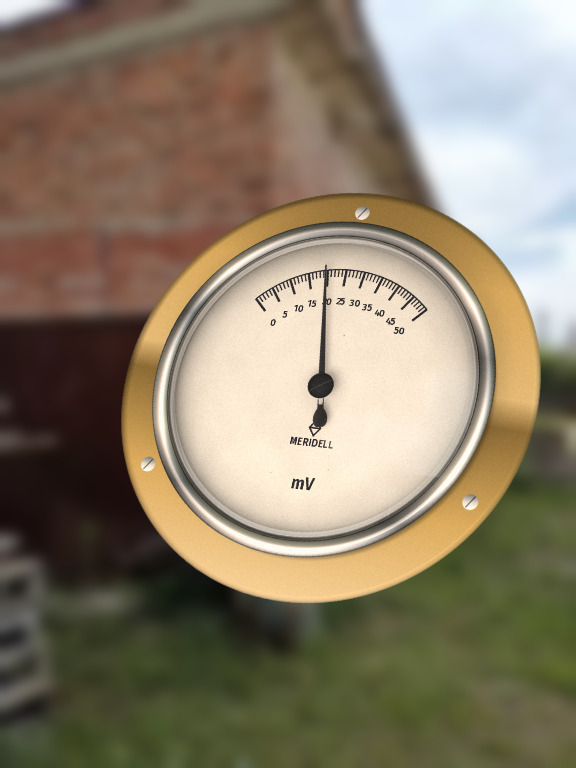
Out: 20 mV
